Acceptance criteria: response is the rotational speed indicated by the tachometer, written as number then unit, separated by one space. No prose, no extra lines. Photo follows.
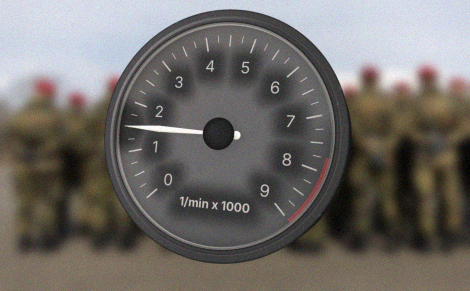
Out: 1500 rpm
